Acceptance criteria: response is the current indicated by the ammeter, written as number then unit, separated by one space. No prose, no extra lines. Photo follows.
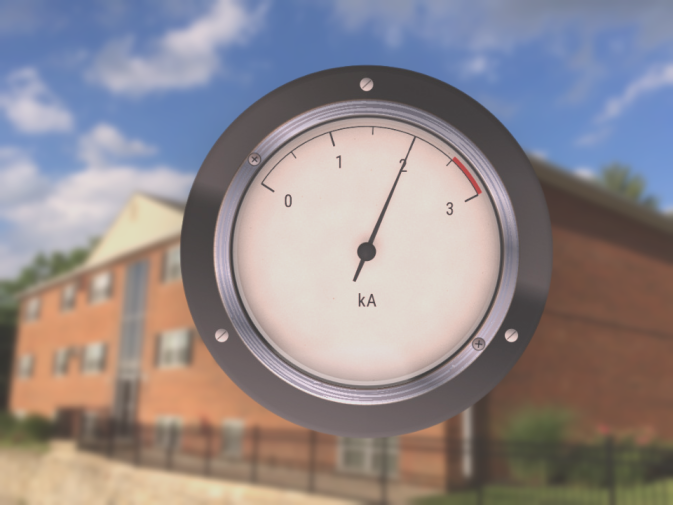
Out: 2 kA
